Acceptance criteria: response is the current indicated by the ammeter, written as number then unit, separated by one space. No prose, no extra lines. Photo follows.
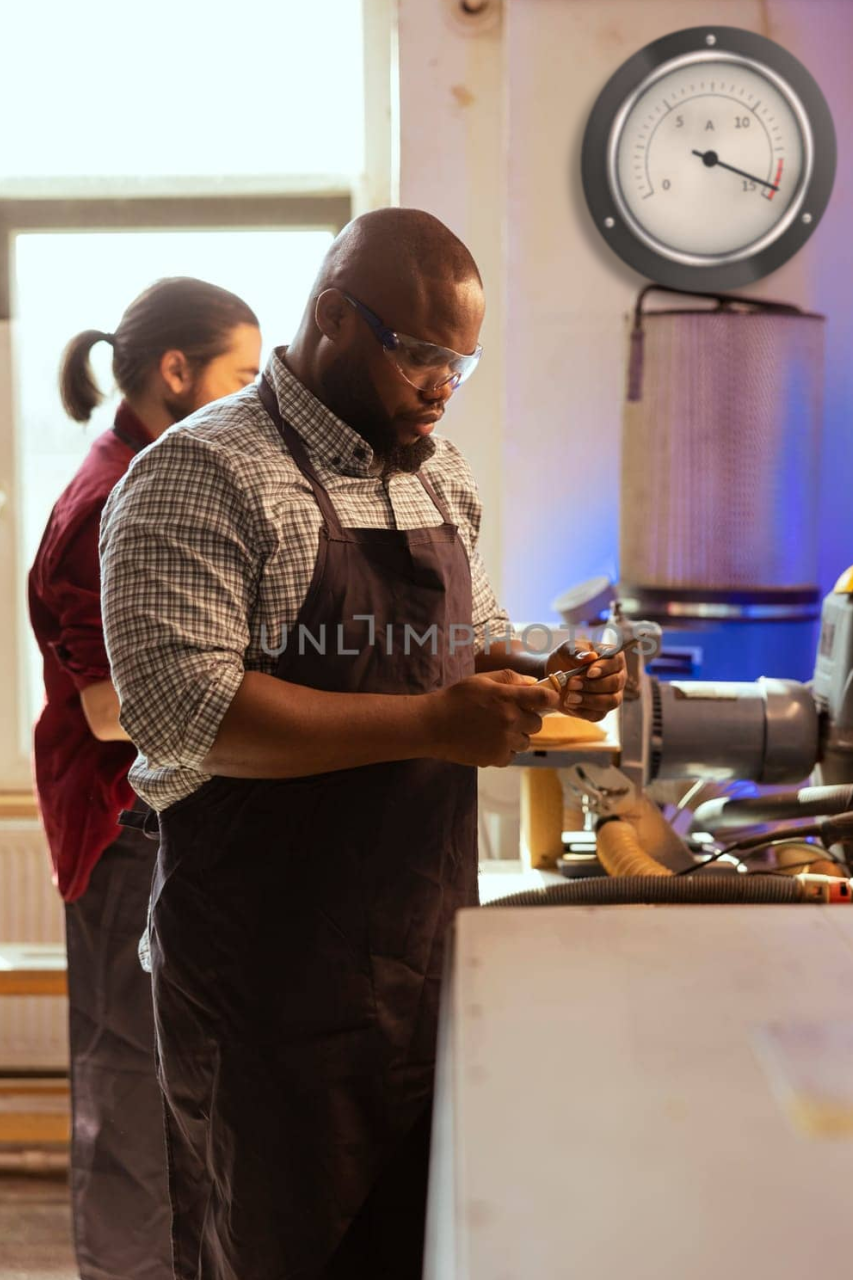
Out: 14.5 A
